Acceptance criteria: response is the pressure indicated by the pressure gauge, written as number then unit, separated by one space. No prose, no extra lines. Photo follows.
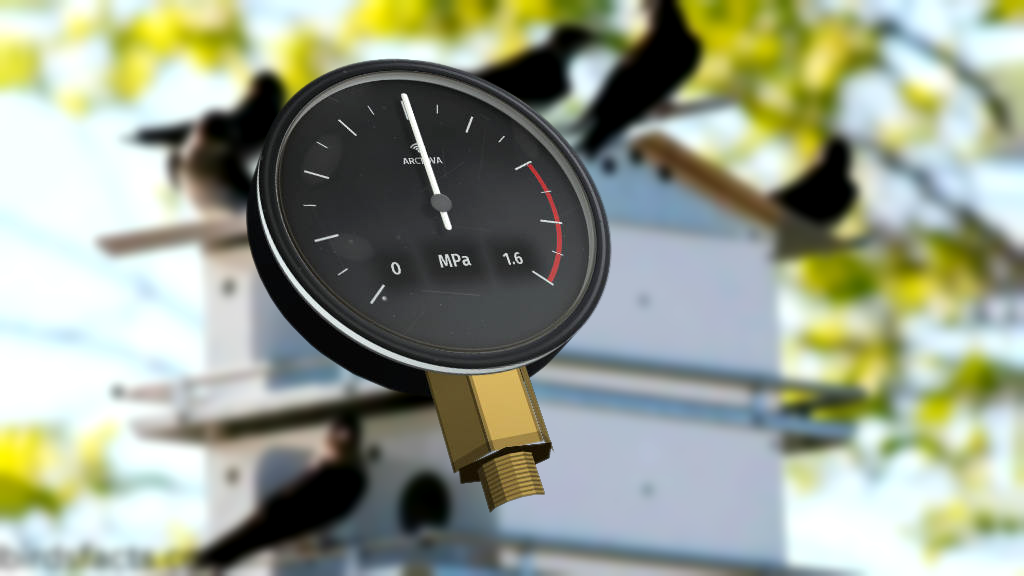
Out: 0.8 MPa
